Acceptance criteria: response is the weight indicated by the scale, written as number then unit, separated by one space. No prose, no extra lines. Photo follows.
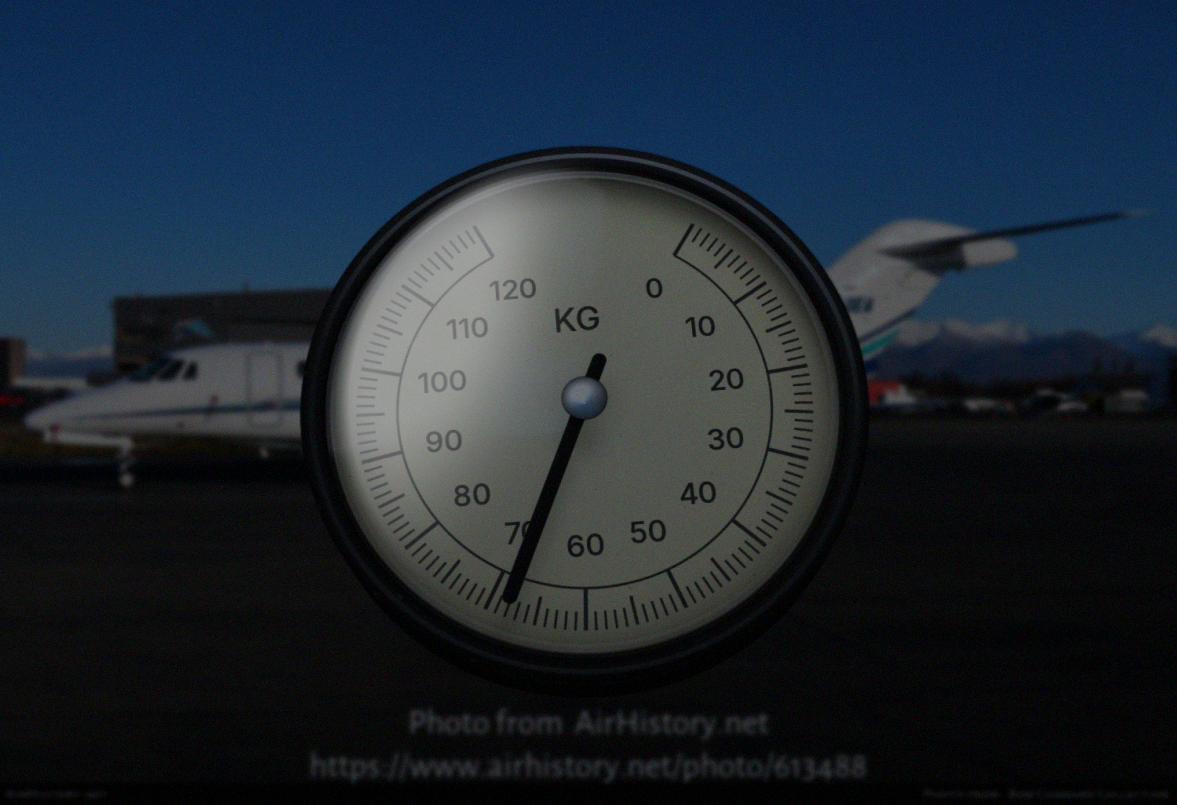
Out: 68 kg
